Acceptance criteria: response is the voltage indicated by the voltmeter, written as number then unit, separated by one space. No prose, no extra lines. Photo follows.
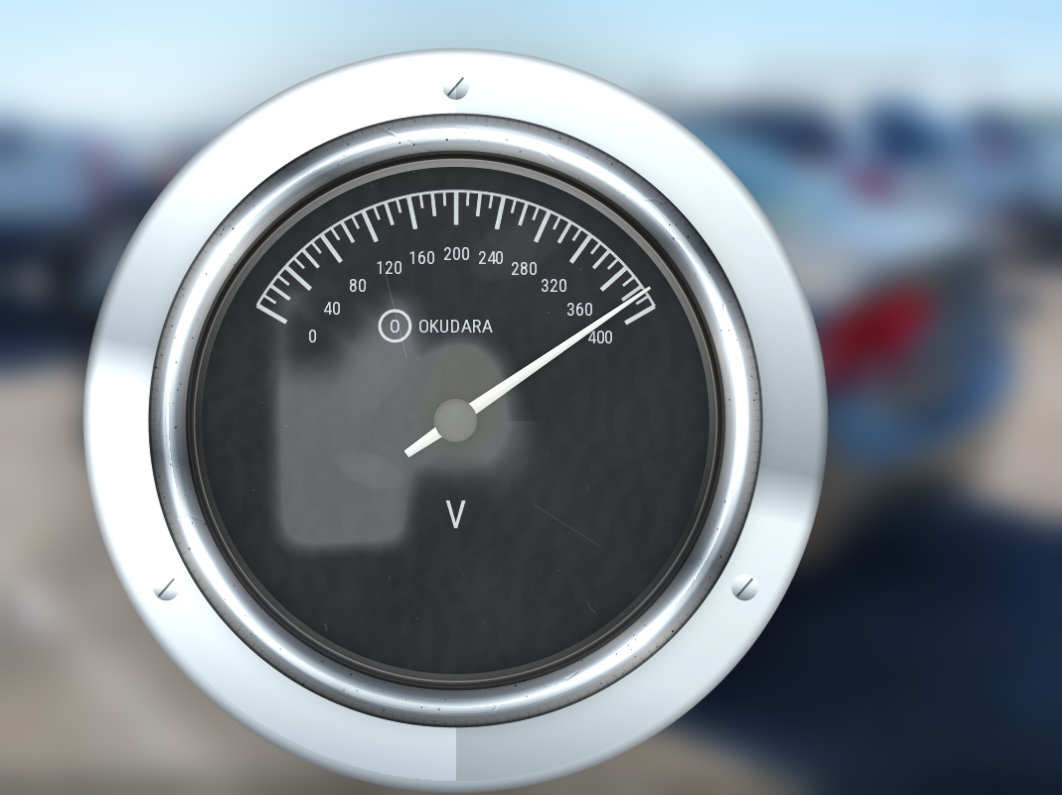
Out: 385 V
